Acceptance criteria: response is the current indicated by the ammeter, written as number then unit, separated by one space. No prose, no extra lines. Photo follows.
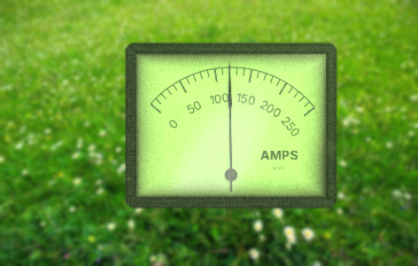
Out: 120 A
